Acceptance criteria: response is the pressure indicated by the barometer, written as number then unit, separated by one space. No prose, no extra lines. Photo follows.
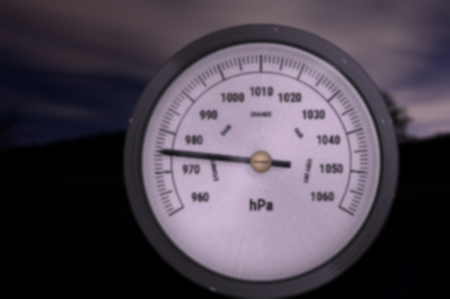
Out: 975 hPa
